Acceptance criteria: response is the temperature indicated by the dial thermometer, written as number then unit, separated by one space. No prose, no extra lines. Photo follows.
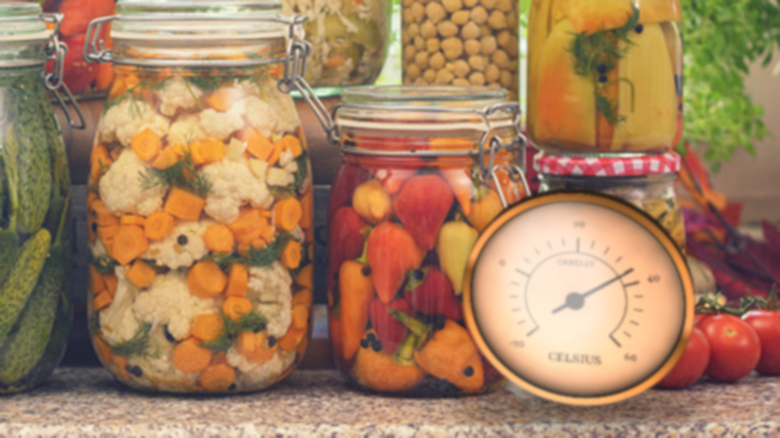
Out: 36 °C
